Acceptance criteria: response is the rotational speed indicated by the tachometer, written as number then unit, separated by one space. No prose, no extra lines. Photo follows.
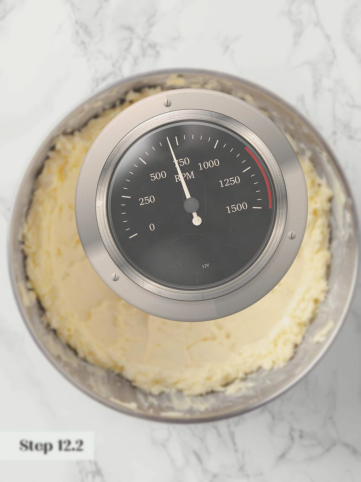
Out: 700 rpm
